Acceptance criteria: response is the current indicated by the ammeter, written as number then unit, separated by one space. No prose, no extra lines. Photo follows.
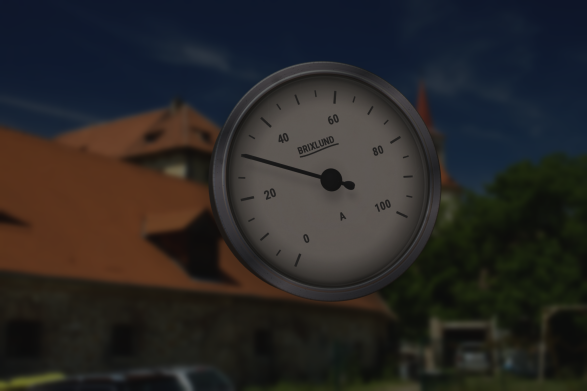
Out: 30 A
